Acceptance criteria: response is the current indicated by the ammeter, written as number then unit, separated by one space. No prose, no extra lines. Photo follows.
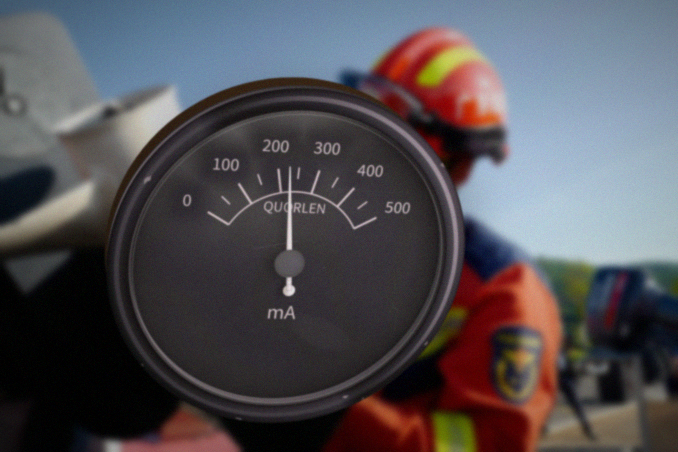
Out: 225 mA
